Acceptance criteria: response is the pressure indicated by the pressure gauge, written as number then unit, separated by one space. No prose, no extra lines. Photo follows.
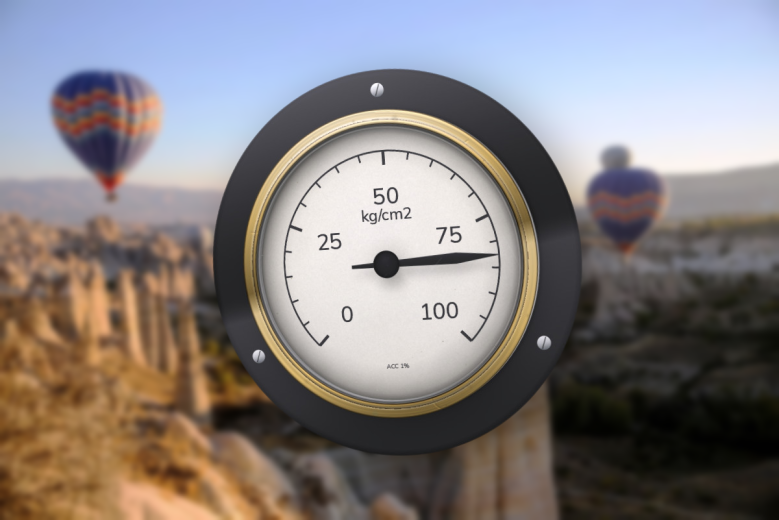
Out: 82.5 kg/cm²
